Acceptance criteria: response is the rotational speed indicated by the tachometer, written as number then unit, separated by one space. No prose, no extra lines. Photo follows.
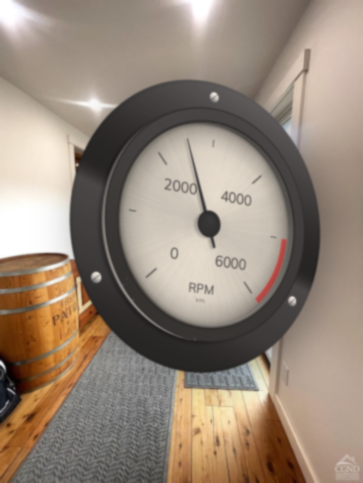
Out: 2500 rpm
